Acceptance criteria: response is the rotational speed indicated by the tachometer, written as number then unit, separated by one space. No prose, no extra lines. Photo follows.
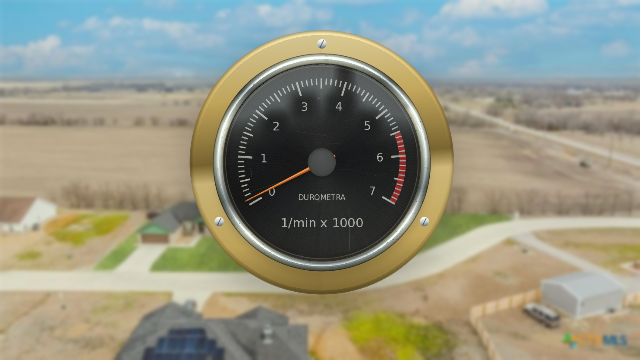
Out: 100 rpm
